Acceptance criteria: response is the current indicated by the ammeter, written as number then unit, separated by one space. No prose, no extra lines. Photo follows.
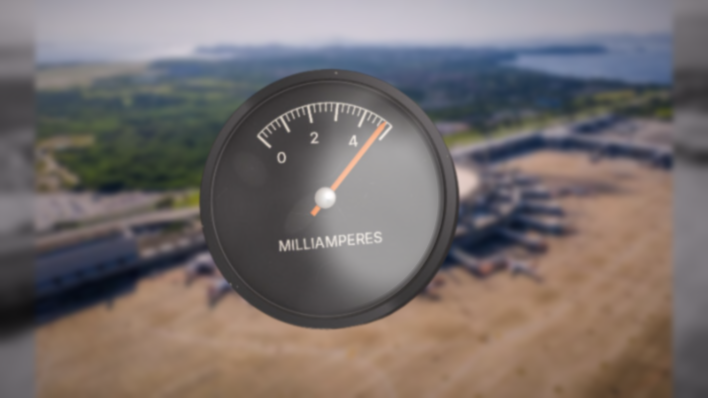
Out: 4.8 mA
